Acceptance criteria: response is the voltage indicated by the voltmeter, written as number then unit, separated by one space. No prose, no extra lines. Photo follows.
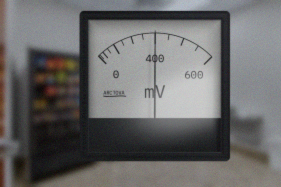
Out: 400 mV
